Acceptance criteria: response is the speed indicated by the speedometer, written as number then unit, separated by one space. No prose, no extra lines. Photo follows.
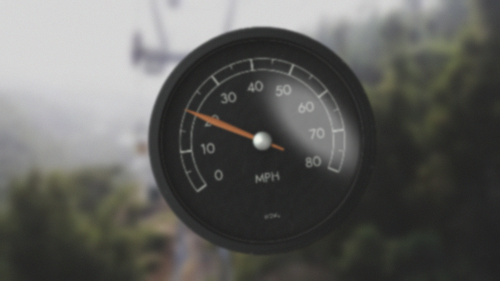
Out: 20 mph
